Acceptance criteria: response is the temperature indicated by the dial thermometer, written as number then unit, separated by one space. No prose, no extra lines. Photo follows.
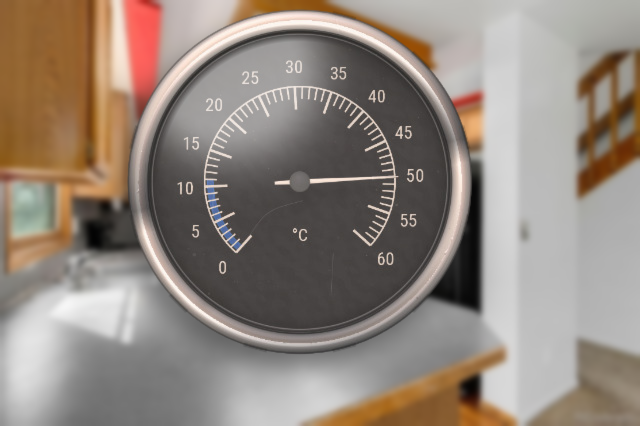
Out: 50 °C
